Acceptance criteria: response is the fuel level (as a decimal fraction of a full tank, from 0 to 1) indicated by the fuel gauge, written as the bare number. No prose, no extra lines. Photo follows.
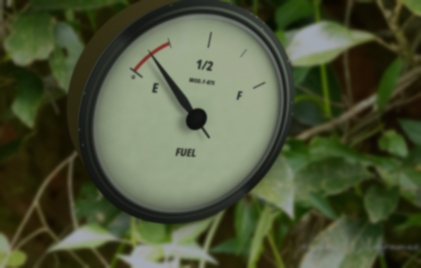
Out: 0.125
